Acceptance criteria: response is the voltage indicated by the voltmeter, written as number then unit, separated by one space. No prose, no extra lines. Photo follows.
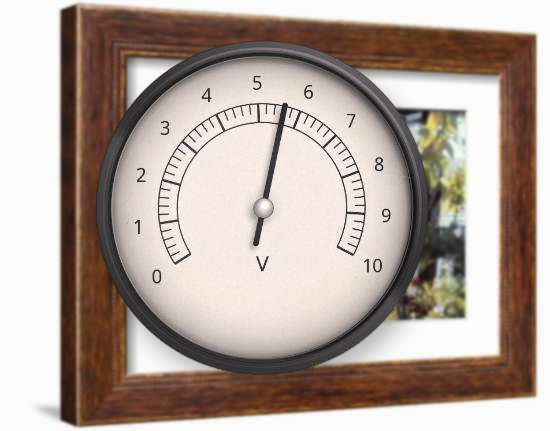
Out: 5.6 V
